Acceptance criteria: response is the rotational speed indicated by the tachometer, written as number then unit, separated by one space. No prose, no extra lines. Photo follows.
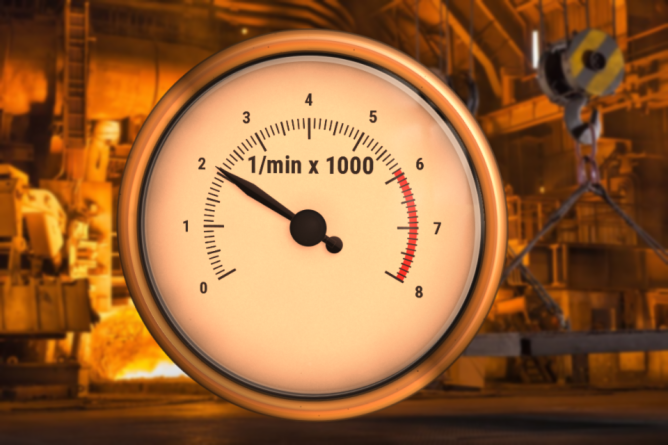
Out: 2100 rpm
